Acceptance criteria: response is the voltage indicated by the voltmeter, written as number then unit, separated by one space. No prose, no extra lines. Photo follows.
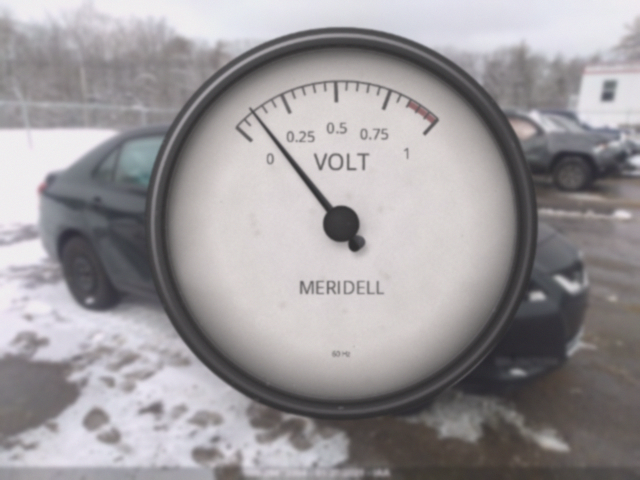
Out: 0.1 V
